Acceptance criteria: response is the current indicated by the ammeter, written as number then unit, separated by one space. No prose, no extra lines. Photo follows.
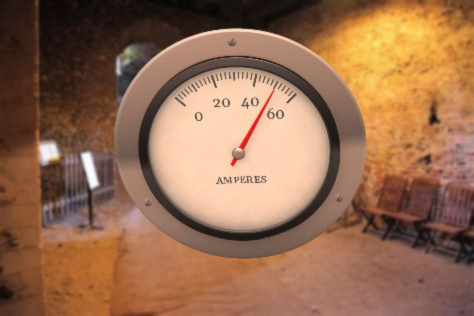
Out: 50 A
